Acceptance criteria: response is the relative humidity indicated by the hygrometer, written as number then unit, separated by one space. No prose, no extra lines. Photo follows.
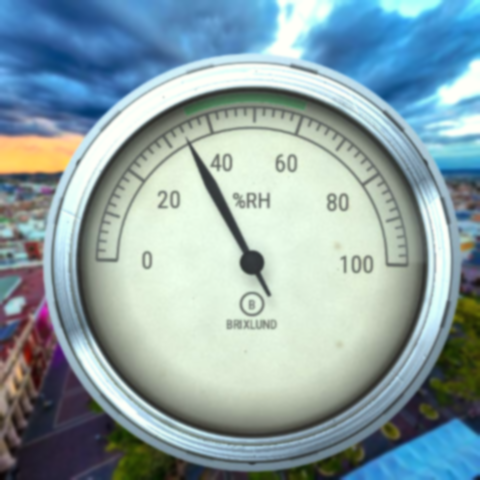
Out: 34 %
